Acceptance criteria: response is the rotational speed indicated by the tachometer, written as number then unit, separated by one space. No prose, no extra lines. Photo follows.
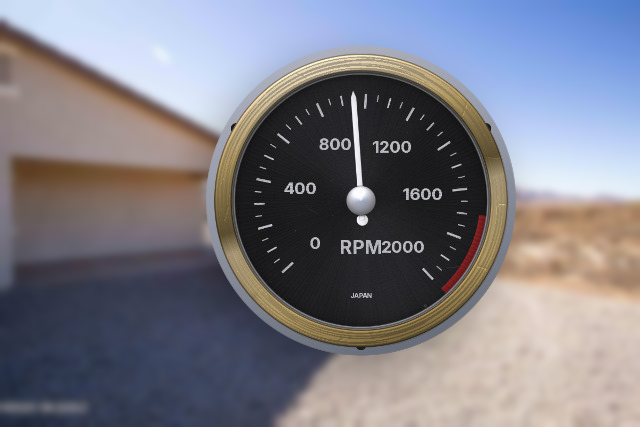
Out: 950 rpm
